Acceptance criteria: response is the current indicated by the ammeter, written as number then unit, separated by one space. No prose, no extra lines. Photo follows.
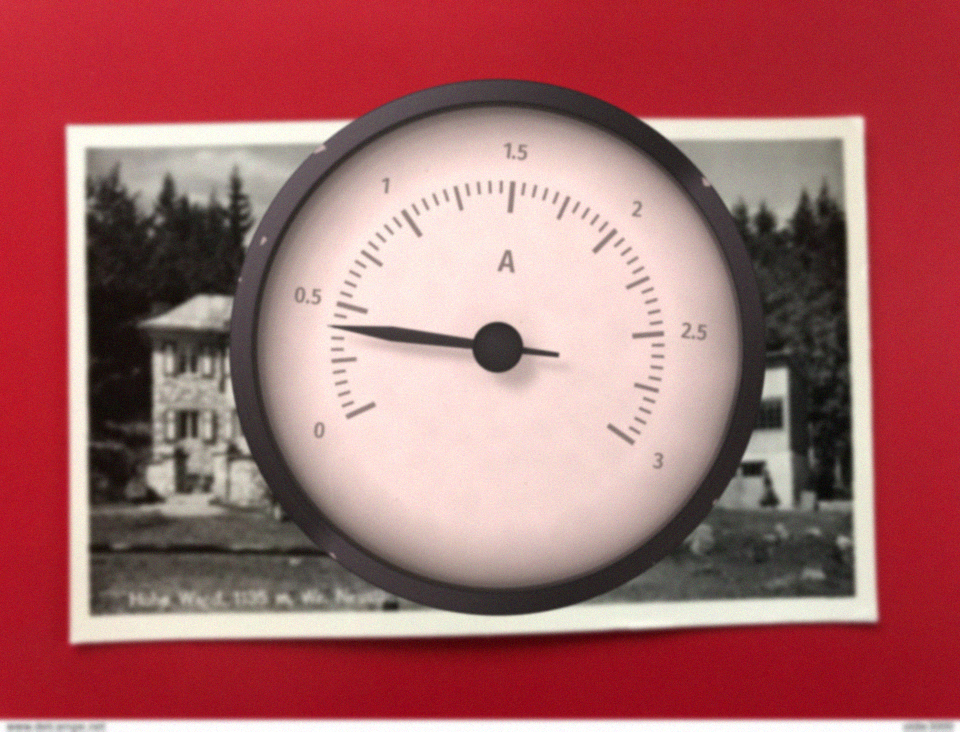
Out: 0.4 A
